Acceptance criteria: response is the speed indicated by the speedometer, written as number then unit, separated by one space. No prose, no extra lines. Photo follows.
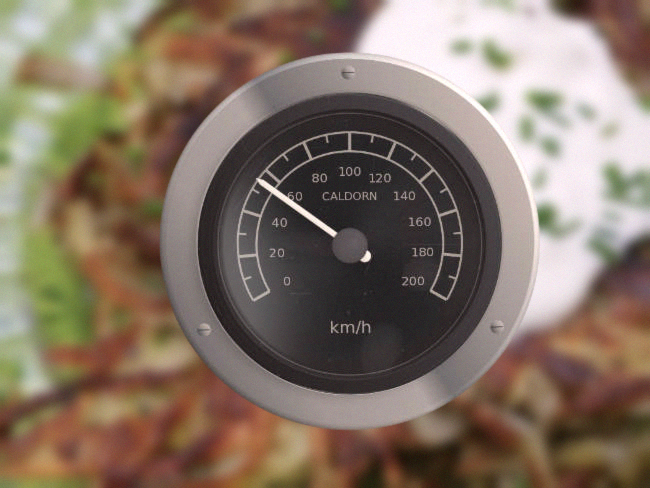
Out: 55 km/h
